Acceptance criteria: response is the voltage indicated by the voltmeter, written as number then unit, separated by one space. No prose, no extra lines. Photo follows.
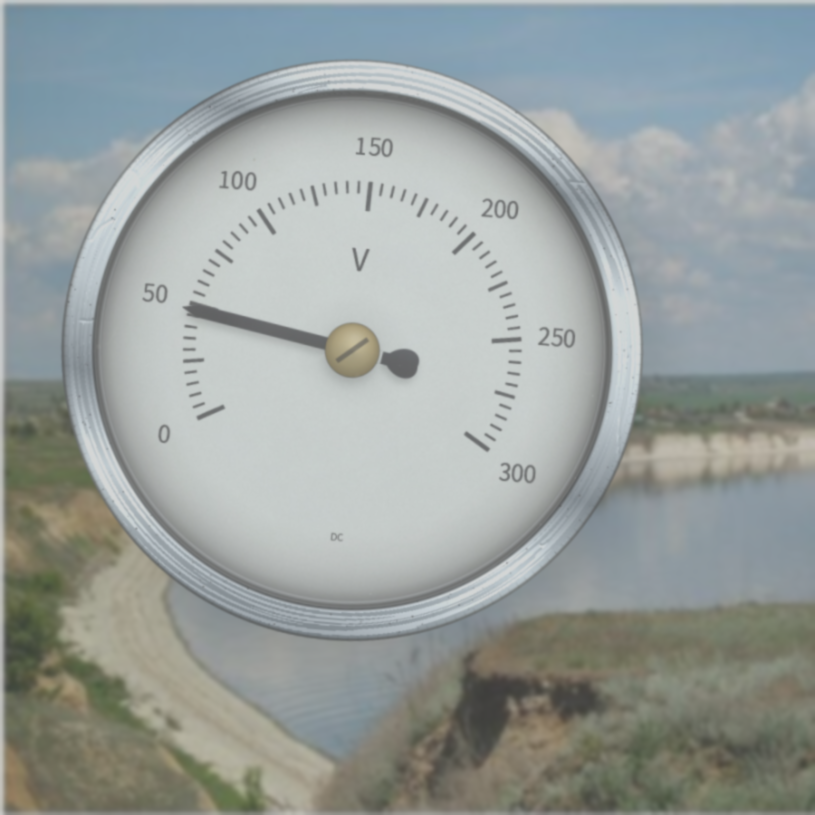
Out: 47.5 V
